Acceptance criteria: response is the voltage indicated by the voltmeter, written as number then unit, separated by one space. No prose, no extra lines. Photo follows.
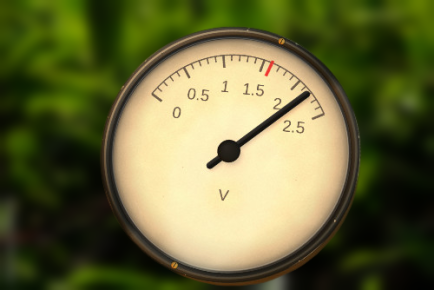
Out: 2.2 V
